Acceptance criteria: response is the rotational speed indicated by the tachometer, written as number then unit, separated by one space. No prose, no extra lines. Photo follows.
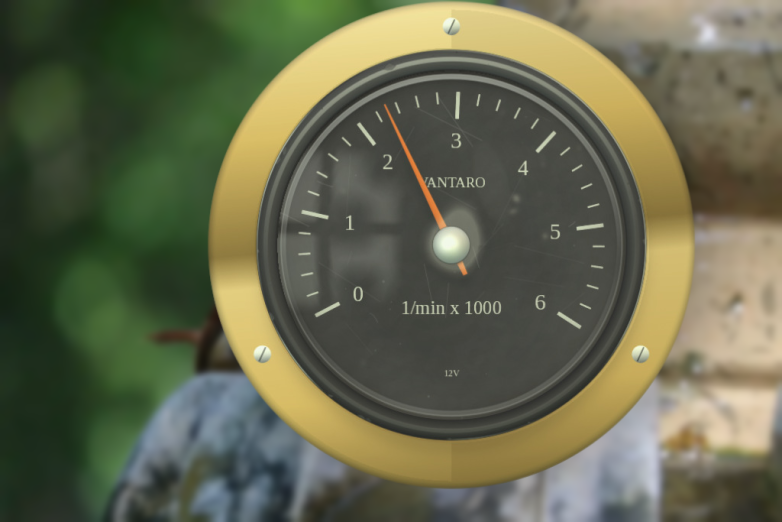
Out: 2300 rpm
